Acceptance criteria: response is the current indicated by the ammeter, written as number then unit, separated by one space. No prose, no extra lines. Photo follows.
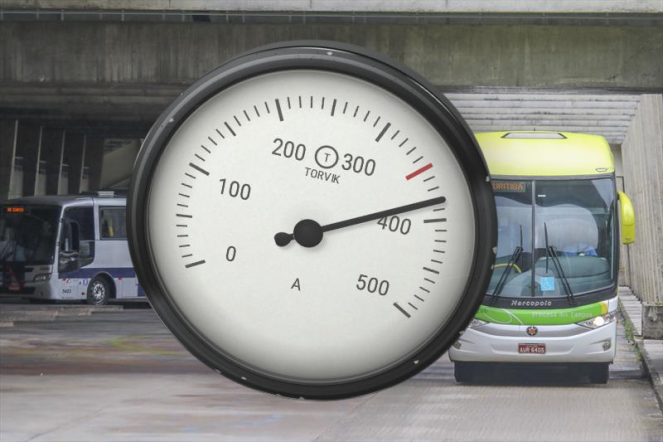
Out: 380 A
